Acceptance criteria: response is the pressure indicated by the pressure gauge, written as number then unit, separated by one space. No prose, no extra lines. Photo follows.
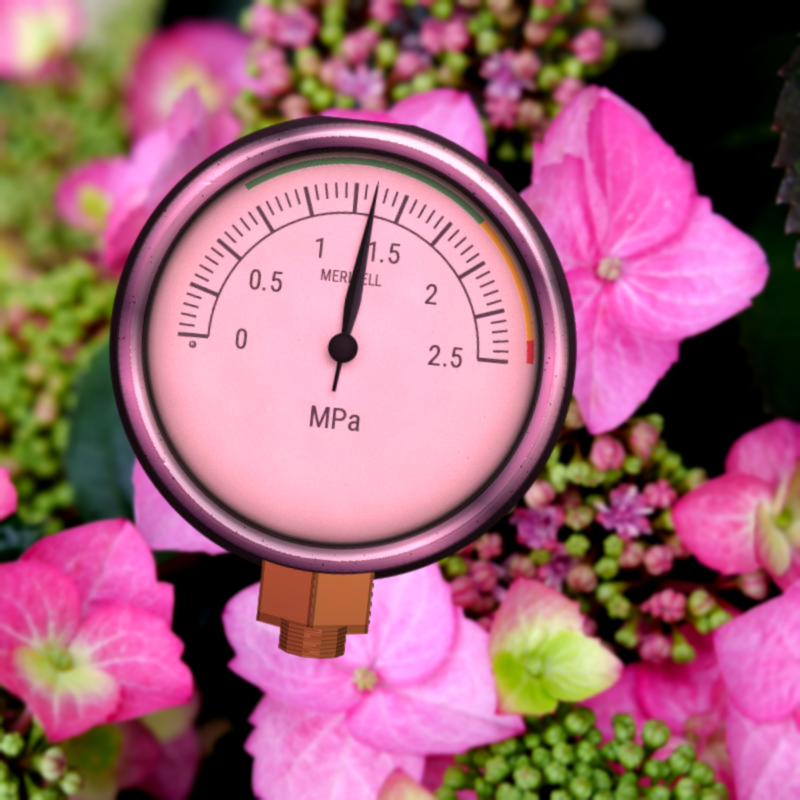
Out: 1.35 MPa
